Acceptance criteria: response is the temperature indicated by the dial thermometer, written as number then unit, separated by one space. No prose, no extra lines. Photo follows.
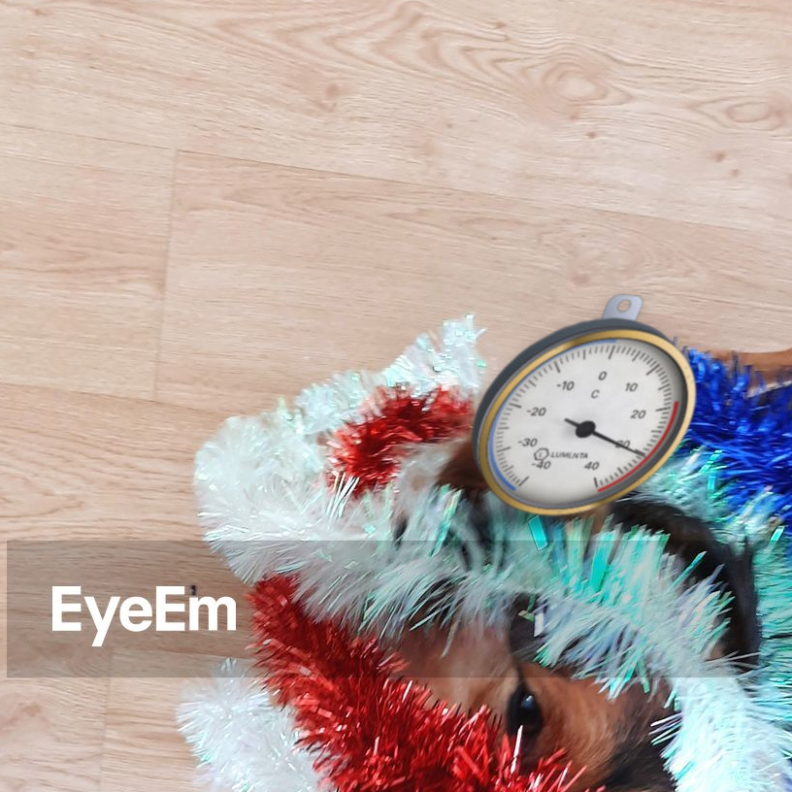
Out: 30 °C
